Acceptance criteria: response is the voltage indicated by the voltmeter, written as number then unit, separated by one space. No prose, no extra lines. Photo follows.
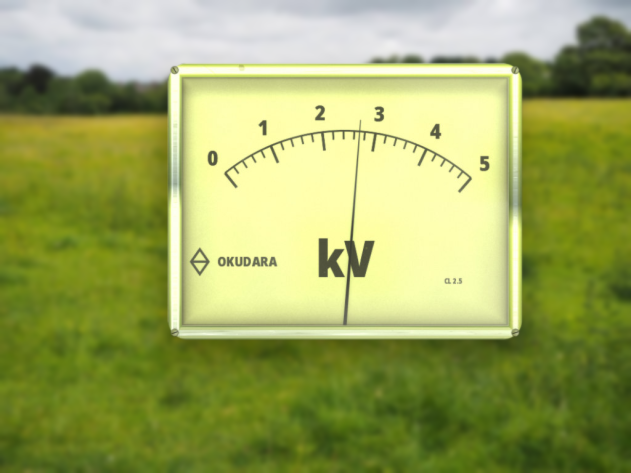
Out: 2.7 kV
